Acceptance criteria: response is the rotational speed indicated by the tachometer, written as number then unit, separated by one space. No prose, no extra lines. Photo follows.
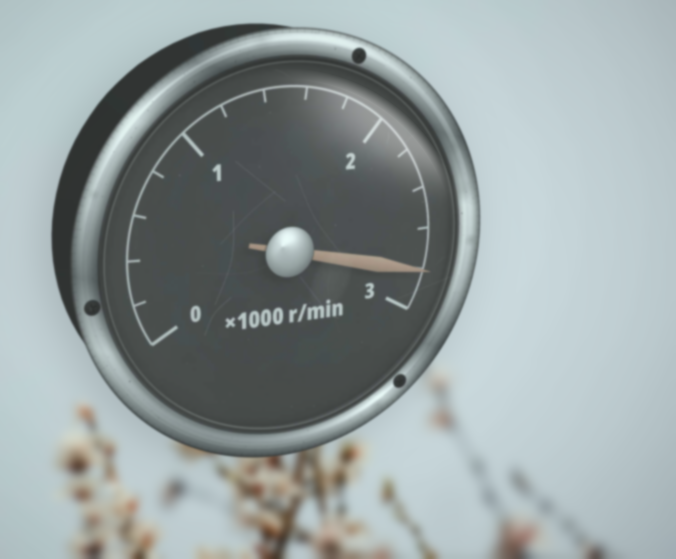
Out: 2800 rpm
